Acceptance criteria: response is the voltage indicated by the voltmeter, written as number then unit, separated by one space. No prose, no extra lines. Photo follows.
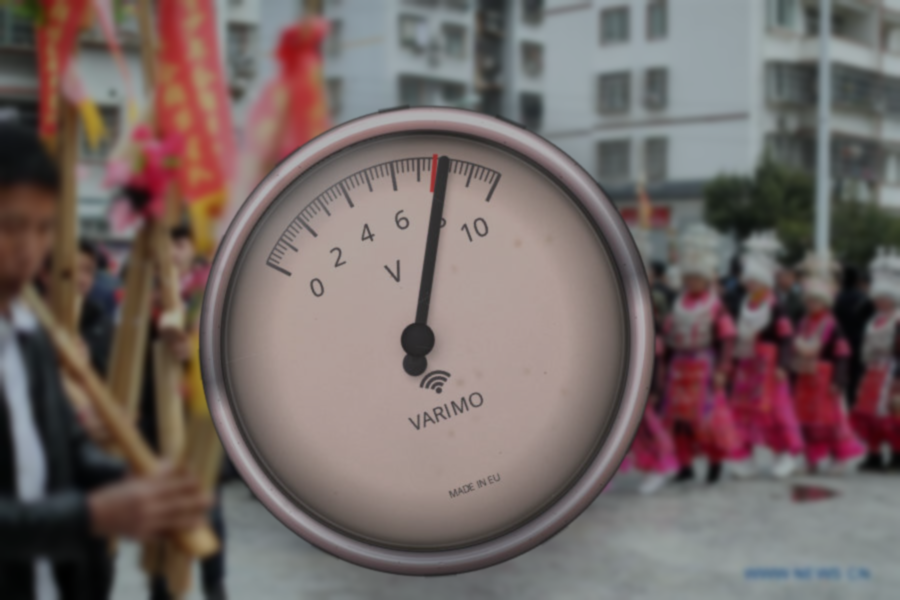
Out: 8 V
